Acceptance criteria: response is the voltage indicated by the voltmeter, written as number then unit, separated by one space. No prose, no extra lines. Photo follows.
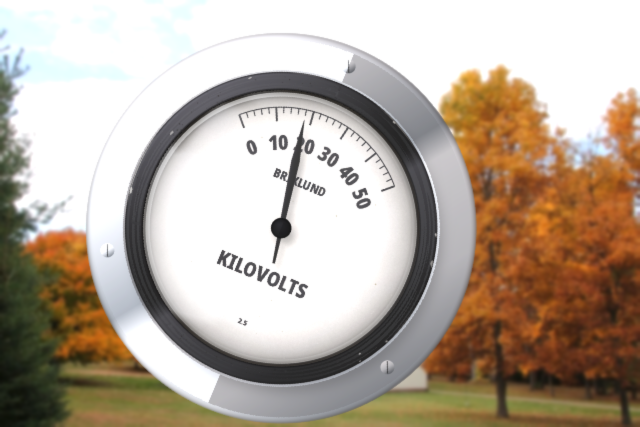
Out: 18 kV
